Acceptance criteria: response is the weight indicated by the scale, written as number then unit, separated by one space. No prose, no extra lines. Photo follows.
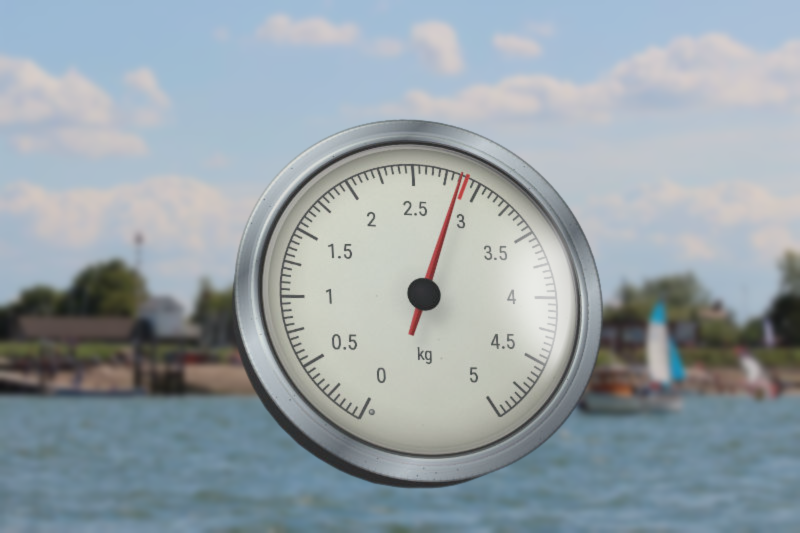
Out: 2.85 kg
